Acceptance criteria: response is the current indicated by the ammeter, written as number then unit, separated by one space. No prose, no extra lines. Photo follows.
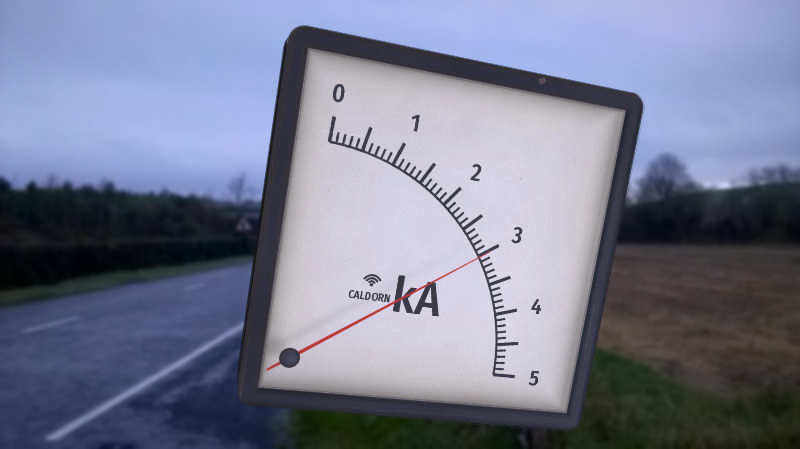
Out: 3 kA
